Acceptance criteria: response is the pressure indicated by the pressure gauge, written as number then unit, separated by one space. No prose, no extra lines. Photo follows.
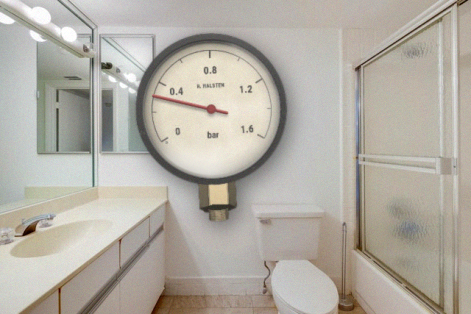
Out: 0.3 bar
